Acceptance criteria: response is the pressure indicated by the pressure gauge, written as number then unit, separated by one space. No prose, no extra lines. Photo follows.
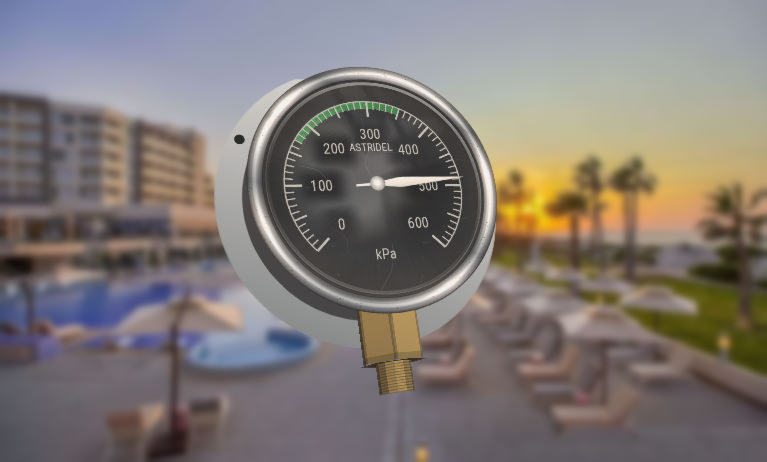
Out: 490 kPa
